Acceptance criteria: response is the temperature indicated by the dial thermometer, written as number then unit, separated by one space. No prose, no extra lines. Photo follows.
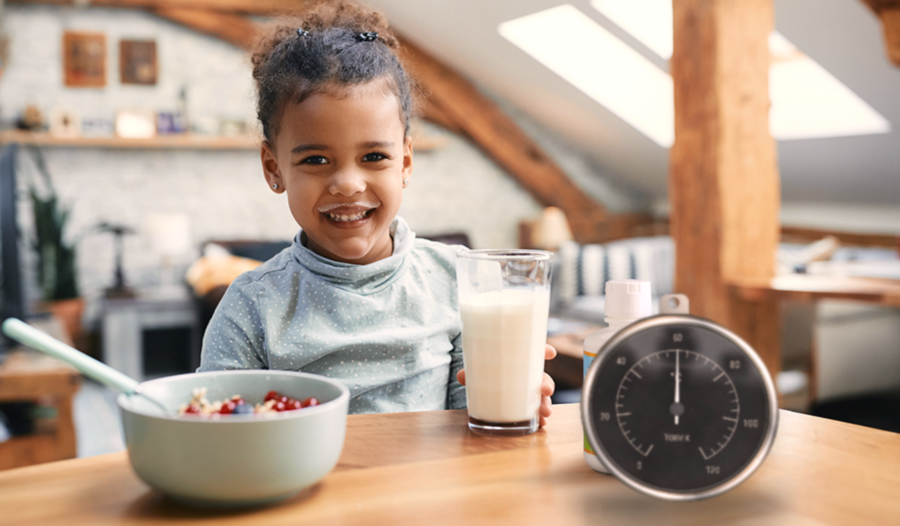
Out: 60 °C
